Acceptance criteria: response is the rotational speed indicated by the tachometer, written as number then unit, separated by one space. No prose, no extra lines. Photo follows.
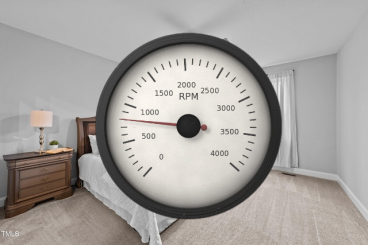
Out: 800 rpm
